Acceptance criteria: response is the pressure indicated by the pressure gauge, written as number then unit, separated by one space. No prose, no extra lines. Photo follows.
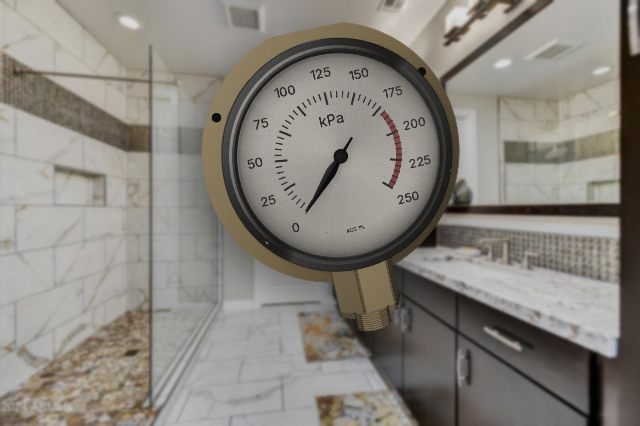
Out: 0 kPa
